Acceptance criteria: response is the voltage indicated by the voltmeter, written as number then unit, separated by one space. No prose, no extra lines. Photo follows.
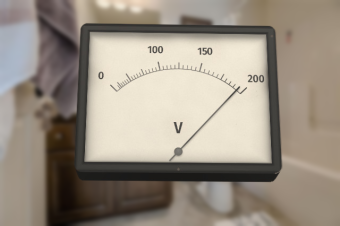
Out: 195 V
